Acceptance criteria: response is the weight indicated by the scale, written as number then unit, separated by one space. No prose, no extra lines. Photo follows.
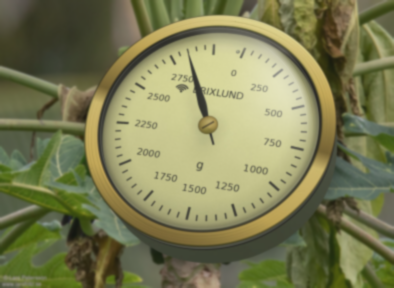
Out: 2850 g
